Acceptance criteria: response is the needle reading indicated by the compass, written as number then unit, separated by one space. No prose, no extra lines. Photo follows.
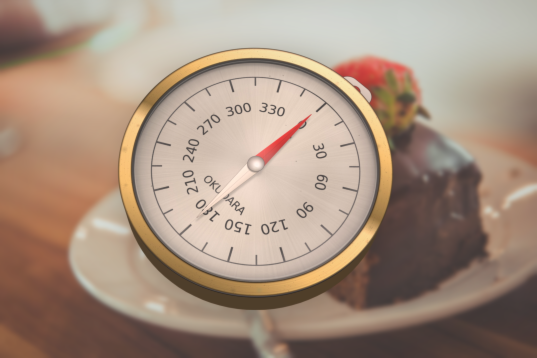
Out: 0 °
